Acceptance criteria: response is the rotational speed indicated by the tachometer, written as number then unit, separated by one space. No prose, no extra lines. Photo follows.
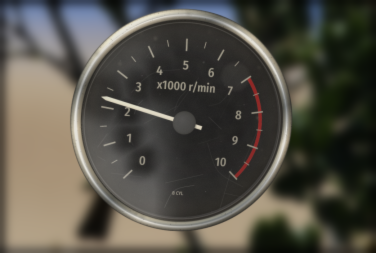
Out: 2250 rpm
